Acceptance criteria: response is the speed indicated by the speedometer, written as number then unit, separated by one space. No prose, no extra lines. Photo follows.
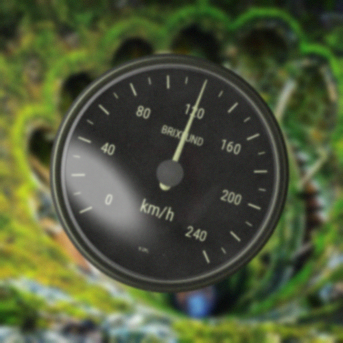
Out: 120 km/h
